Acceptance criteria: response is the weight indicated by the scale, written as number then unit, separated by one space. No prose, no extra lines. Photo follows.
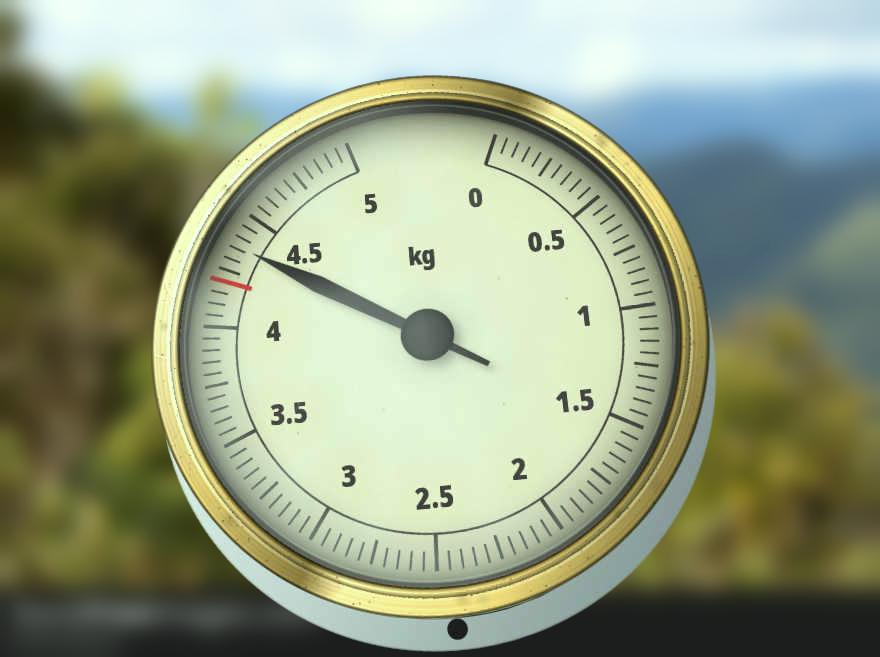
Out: 4.35 kg
